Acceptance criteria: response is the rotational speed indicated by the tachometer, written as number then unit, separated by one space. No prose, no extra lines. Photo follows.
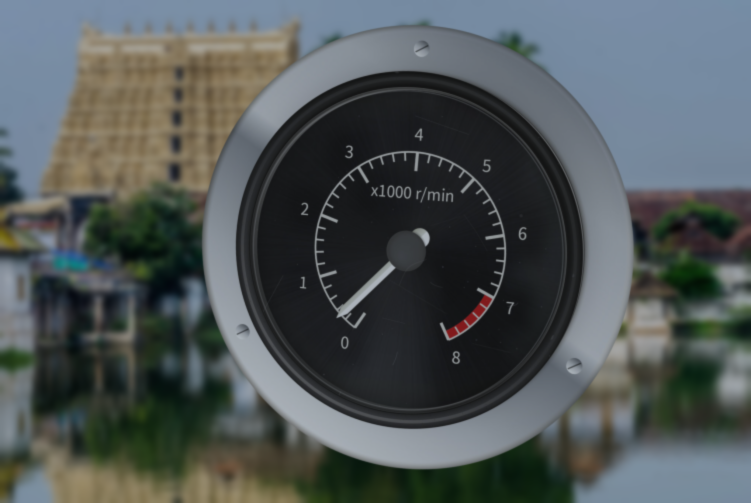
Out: 300 rpm
